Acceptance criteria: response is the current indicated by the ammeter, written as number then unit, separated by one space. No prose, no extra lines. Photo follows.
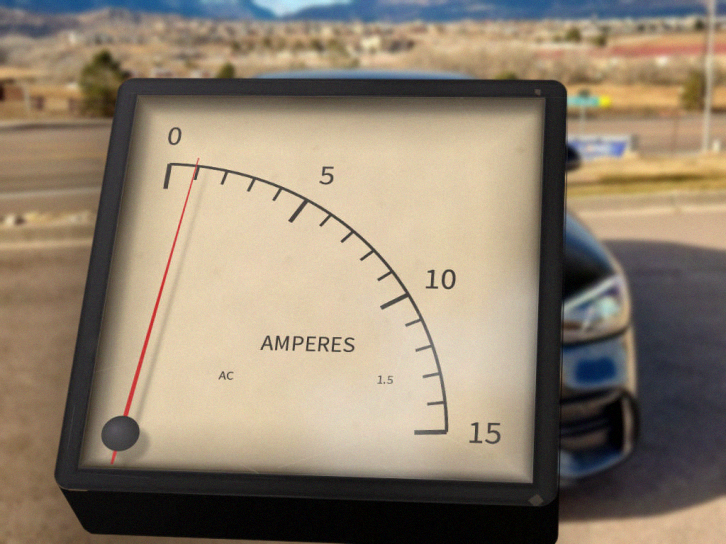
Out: 1 A
